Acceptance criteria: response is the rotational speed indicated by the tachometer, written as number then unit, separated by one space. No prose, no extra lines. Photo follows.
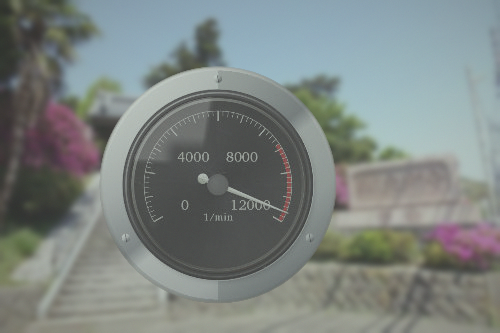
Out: 11600 rpm
